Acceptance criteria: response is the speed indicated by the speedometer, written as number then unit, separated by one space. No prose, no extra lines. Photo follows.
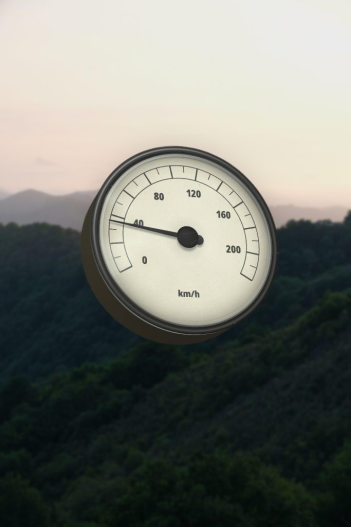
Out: 35 km/h
